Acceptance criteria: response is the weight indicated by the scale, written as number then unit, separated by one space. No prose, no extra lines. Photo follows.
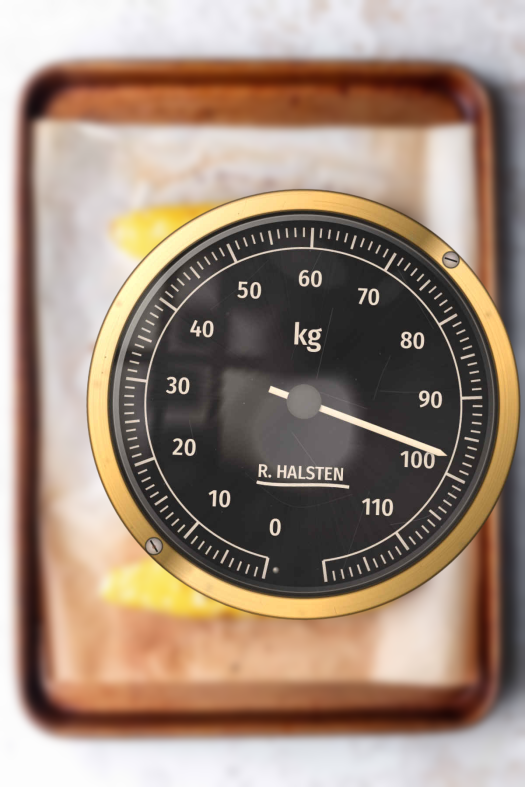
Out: 98 kg
